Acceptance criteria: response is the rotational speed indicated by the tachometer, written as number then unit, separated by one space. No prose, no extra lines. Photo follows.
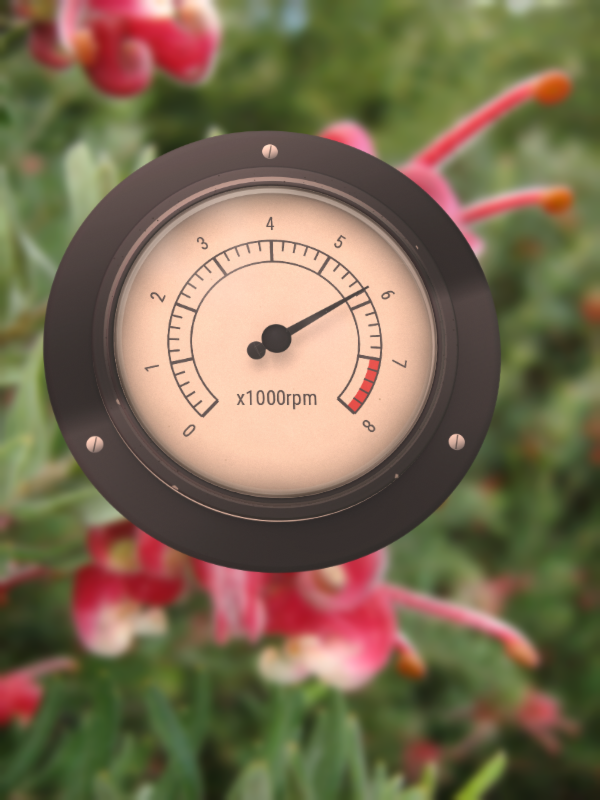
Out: 5800 rpm
